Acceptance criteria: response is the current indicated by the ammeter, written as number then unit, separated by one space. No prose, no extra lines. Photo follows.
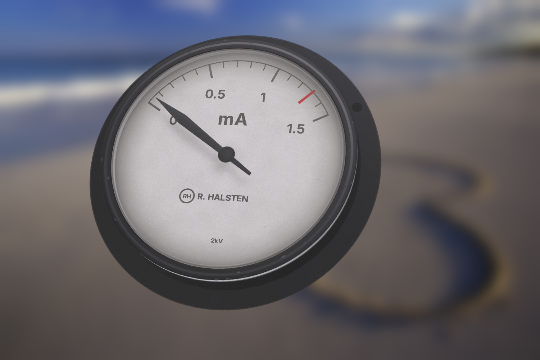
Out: 0.05 mA
